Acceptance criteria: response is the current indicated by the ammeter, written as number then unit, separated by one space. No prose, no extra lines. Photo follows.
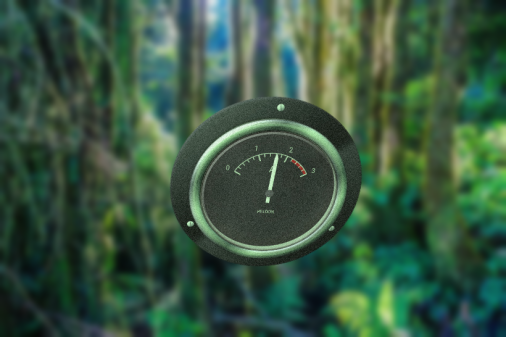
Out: 1.6 A
